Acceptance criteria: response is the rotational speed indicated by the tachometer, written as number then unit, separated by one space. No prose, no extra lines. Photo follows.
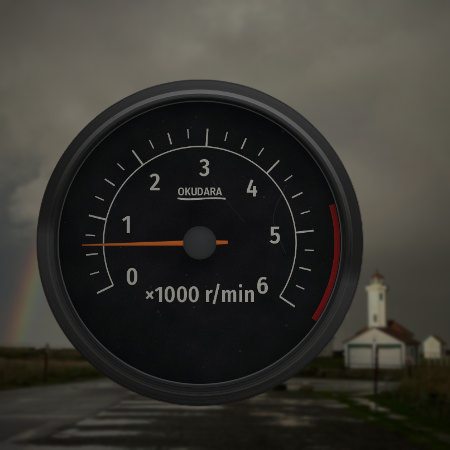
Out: 625 rpm
